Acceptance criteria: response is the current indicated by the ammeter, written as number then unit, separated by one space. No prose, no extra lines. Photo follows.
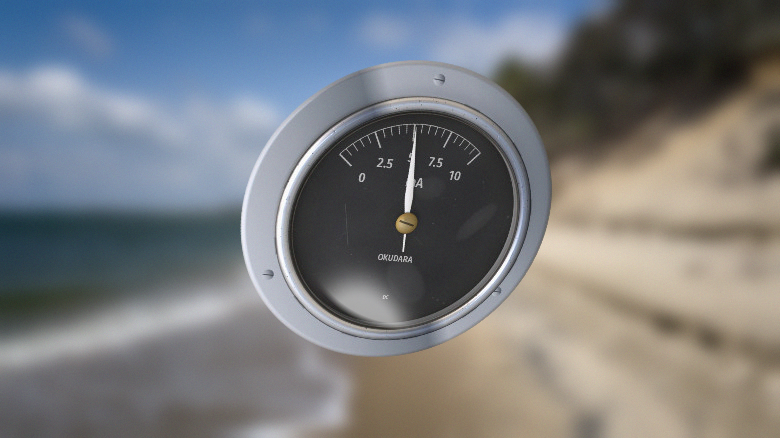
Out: 5 mA
